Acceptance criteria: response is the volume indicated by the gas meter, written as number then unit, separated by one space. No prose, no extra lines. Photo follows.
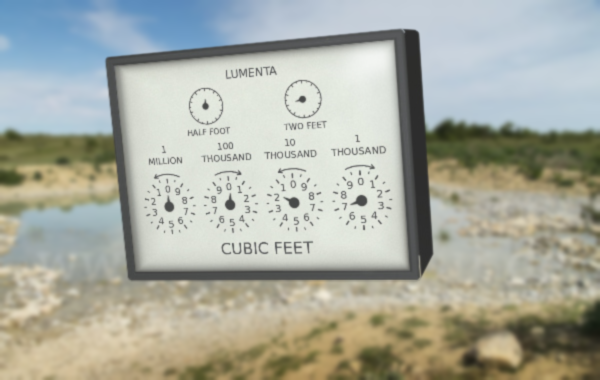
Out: 1700 ft³
